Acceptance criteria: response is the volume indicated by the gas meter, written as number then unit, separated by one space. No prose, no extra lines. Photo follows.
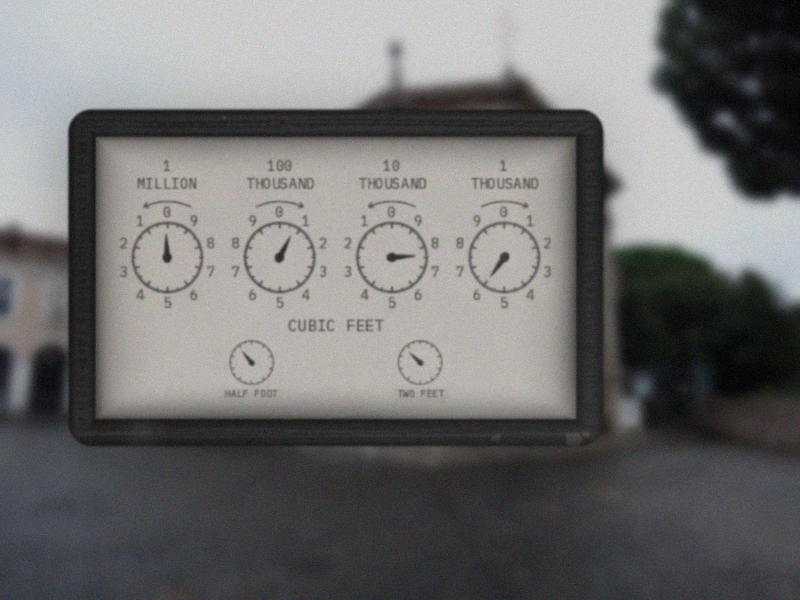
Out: 7600 ft³
